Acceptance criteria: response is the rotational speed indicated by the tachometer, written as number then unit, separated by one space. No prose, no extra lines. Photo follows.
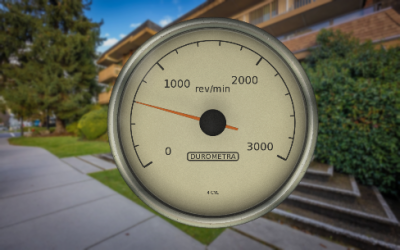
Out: 600 rpm
